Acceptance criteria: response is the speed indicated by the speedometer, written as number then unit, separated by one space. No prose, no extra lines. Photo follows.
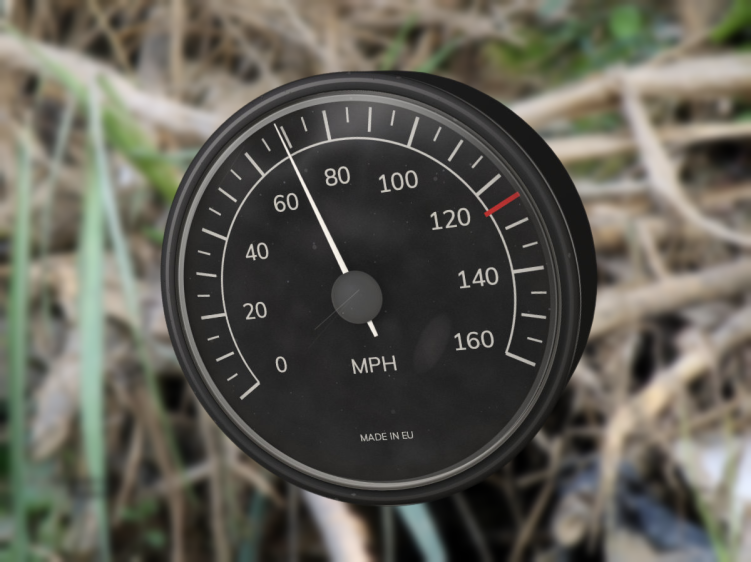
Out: 70 mph
